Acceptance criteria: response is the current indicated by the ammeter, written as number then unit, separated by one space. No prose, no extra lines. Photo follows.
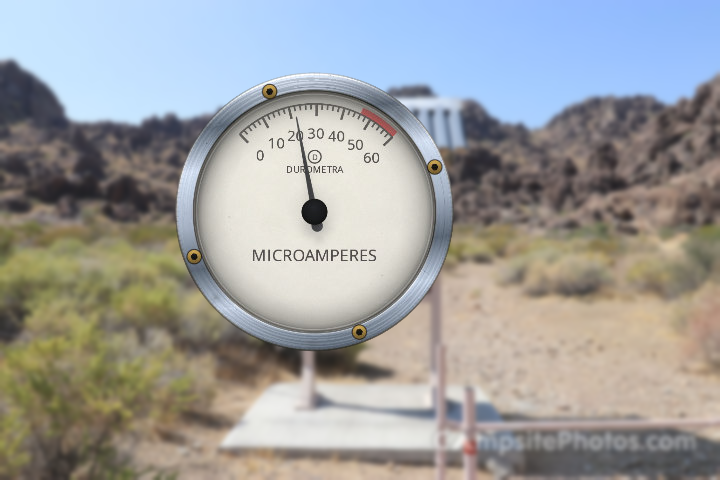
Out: 22 µA
